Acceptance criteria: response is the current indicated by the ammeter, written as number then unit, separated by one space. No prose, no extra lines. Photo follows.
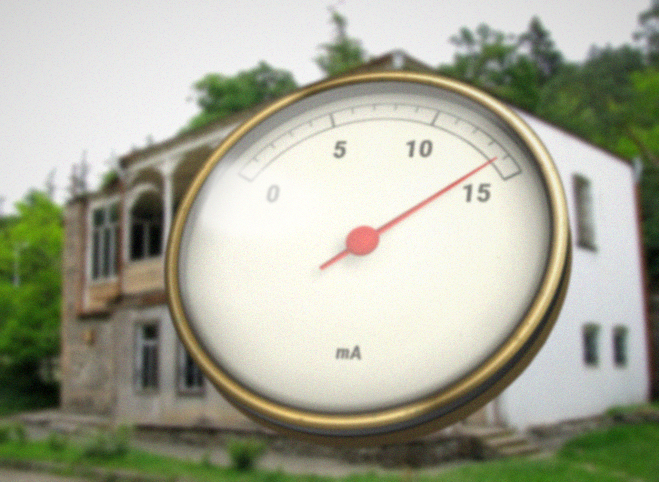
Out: 14 mA
